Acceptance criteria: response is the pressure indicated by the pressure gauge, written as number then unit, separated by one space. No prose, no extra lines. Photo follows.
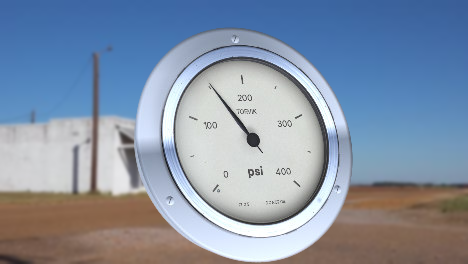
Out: 150 psi
